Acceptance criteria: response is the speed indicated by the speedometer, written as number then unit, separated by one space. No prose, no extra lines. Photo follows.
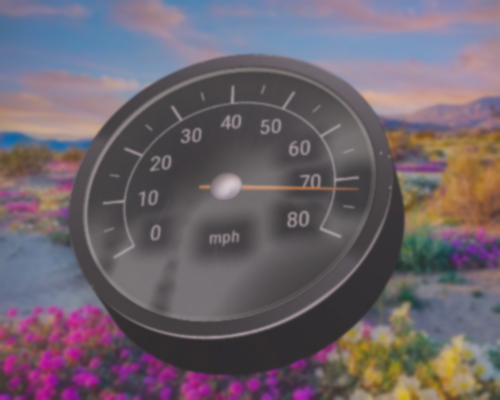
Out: 72.5 mph
